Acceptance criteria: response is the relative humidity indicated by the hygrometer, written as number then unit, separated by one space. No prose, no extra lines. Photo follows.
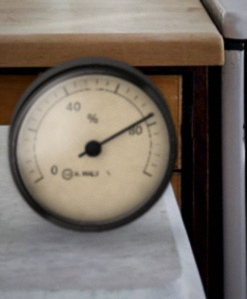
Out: 76 %
